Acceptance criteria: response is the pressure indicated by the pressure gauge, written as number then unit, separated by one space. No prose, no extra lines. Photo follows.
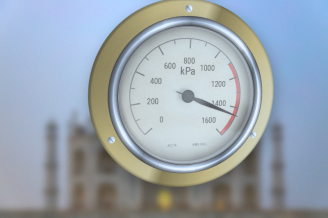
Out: 1450 kPa
